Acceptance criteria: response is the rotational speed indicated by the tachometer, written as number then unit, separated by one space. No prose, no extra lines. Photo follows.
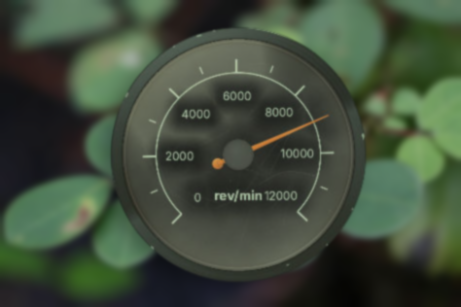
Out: 9000 rpm
